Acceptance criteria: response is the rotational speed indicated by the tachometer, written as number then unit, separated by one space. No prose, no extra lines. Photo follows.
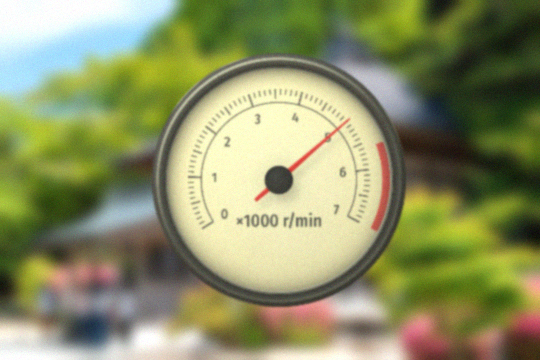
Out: 5000 rpm
